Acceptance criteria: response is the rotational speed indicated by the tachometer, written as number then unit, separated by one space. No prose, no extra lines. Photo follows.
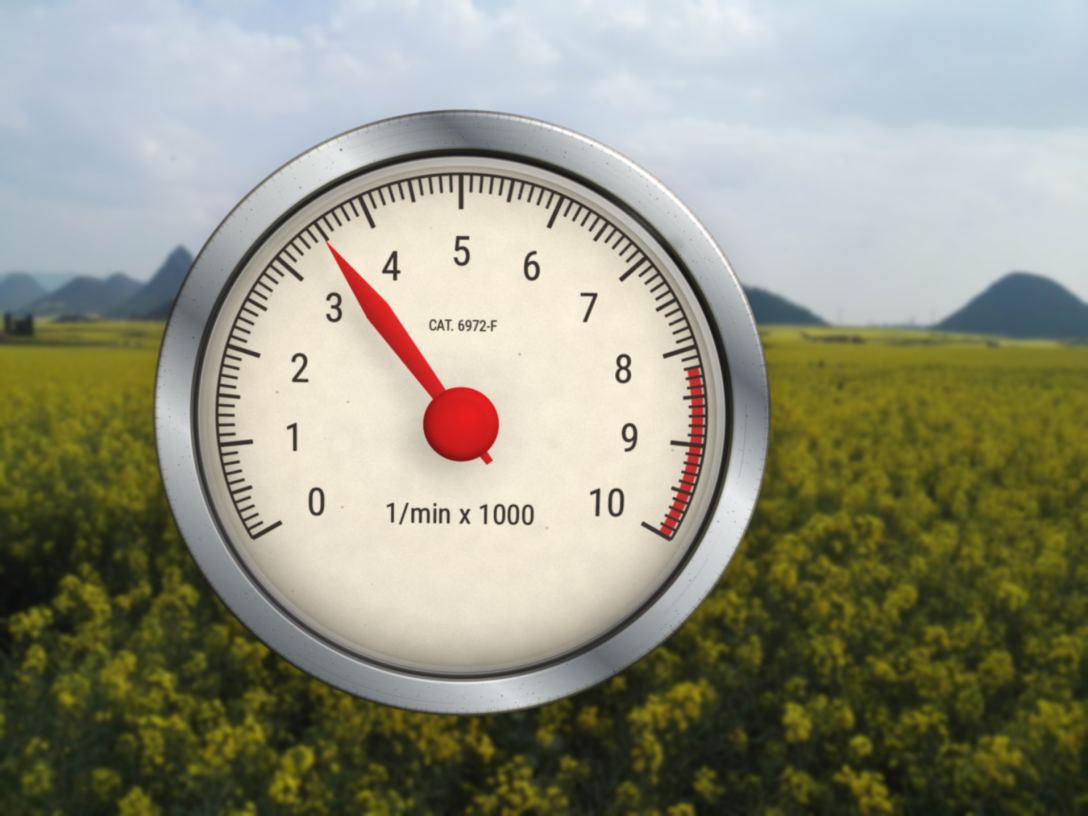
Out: 3500 rpm
